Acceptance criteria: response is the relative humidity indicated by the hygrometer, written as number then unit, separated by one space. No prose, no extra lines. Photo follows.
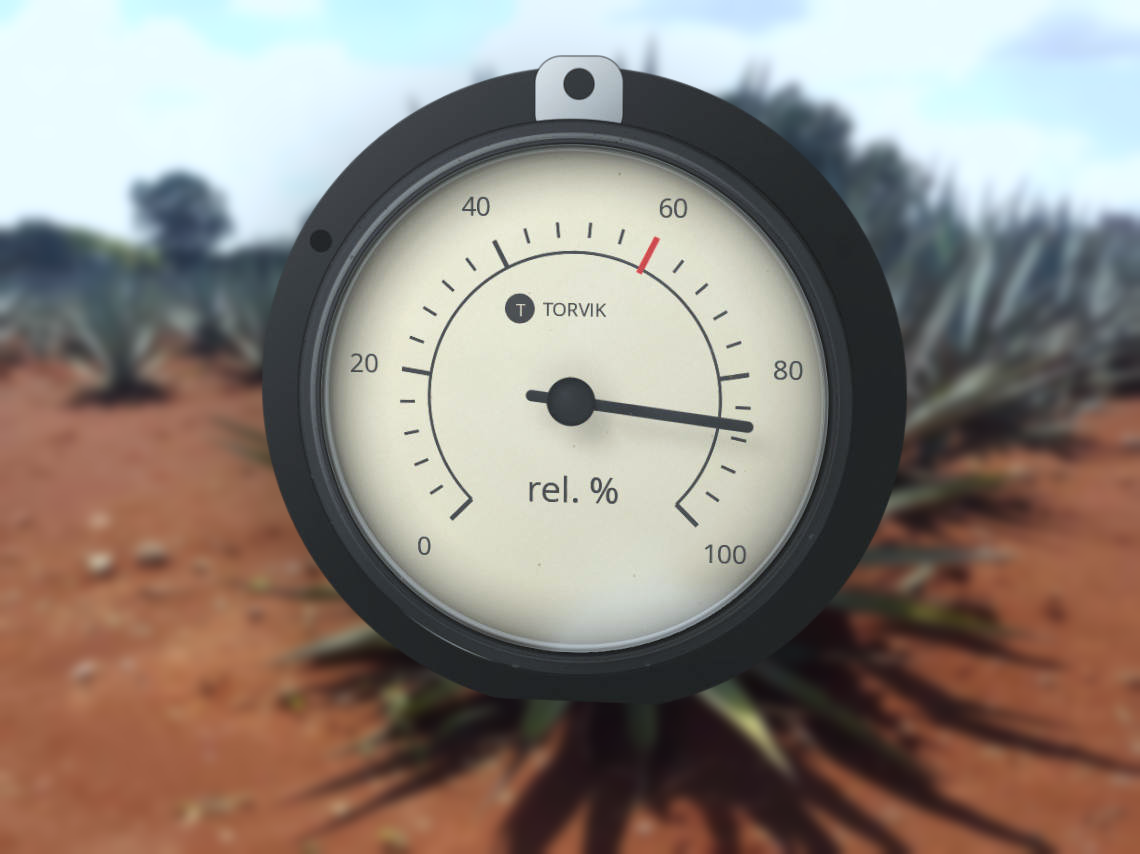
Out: 86 %
